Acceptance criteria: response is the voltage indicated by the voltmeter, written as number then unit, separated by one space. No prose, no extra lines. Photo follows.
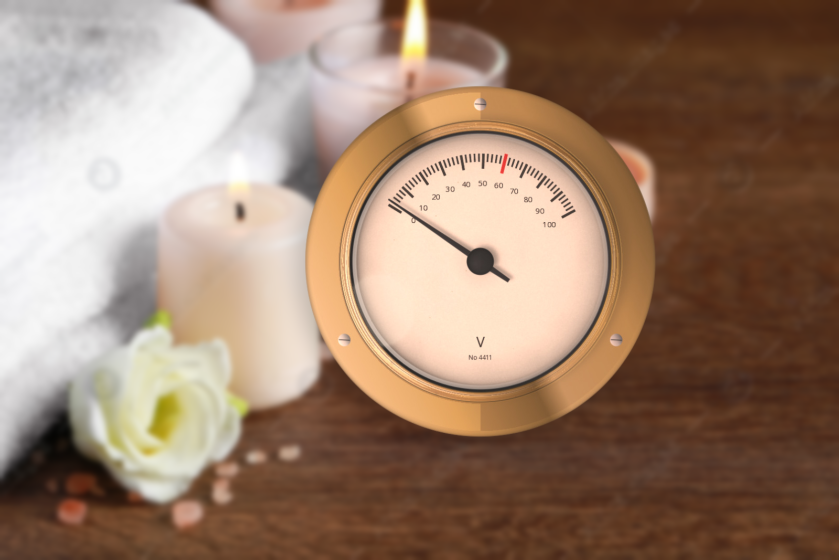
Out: 2 V
